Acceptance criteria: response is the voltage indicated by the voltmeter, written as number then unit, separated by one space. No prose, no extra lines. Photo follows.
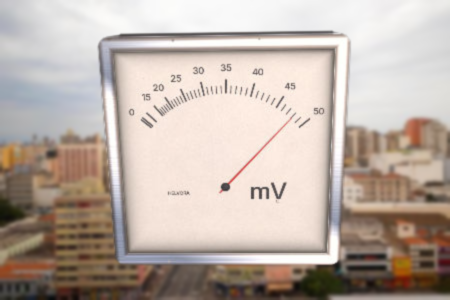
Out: 48 mV
